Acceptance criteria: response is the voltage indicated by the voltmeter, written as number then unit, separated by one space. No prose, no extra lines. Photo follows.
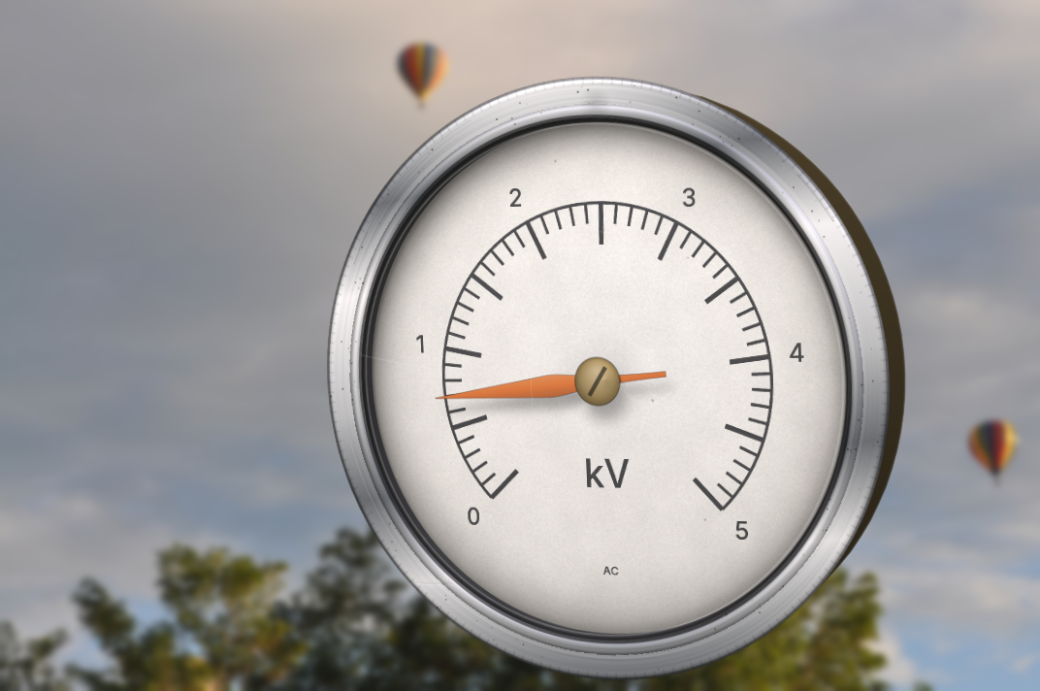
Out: 0.7 kV
